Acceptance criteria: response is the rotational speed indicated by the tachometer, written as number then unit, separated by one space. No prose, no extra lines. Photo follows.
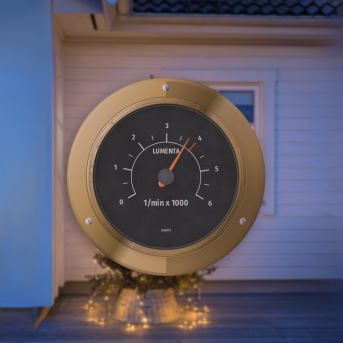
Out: 3750 rpm
